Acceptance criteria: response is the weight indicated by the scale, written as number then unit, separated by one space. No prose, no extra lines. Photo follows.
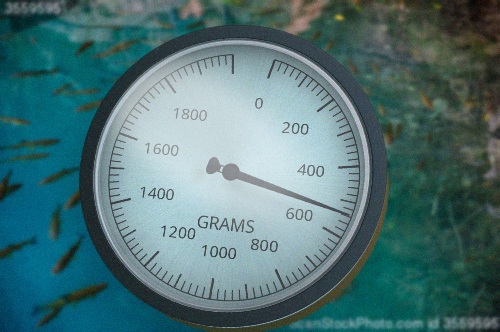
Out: 540 g
